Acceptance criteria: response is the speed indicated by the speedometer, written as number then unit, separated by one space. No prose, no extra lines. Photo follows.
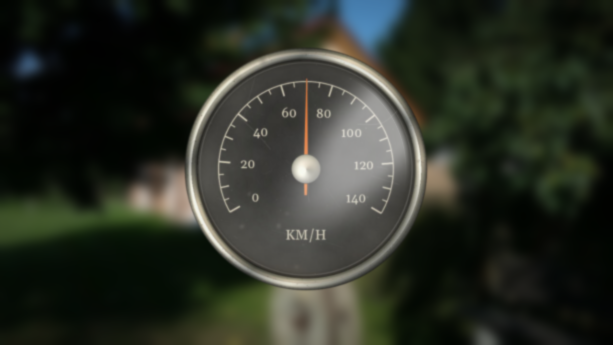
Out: 70 km/h
